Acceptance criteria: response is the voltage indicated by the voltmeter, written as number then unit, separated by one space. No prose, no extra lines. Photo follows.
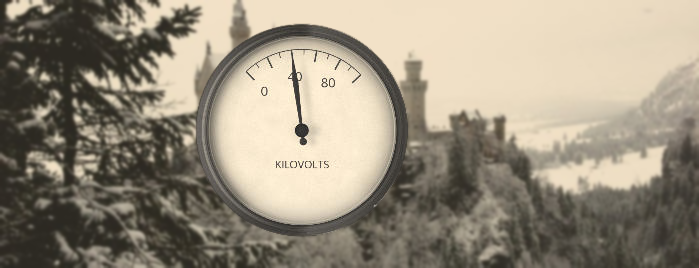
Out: 40 kV
